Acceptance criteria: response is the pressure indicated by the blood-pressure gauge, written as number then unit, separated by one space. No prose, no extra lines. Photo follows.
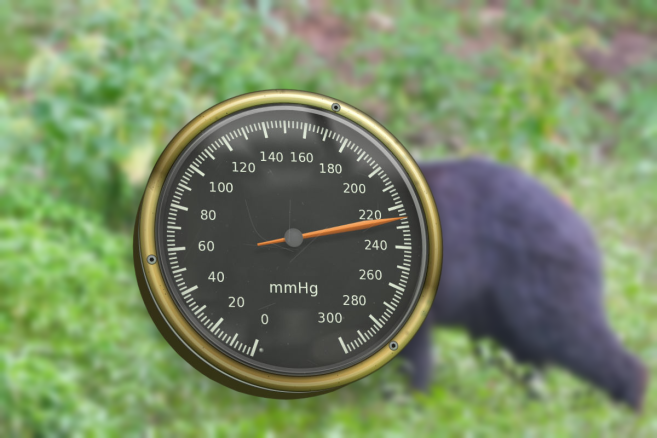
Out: 226 mmHg
